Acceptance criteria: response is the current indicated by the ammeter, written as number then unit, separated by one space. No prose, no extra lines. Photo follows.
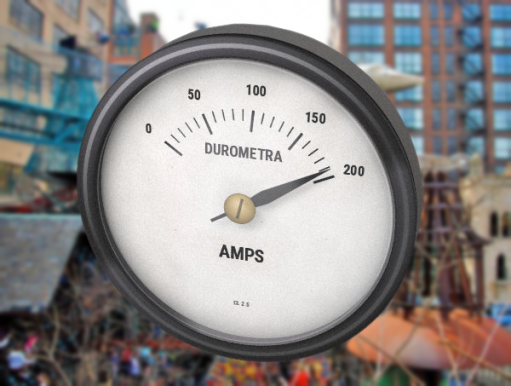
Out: 190 A
